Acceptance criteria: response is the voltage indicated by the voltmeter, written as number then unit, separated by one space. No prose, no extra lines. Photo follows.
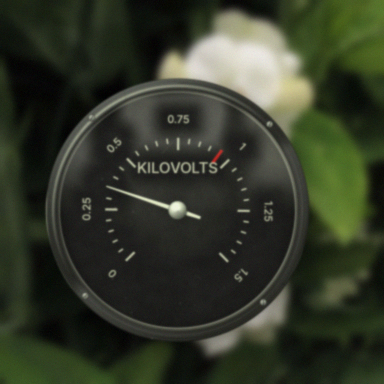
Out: 0.35 kV
